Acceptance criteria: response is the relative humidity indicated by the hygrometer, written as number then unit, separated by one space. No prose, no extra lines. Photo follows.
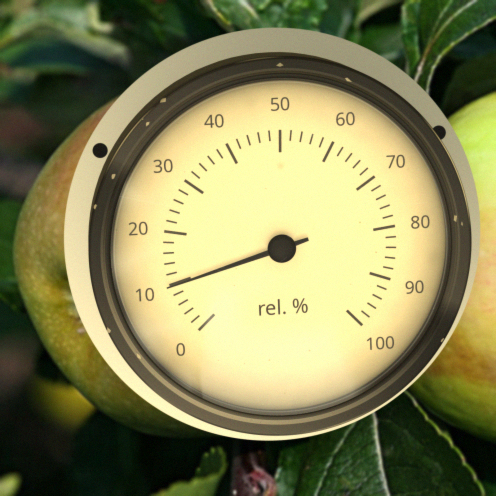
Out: 10 %
